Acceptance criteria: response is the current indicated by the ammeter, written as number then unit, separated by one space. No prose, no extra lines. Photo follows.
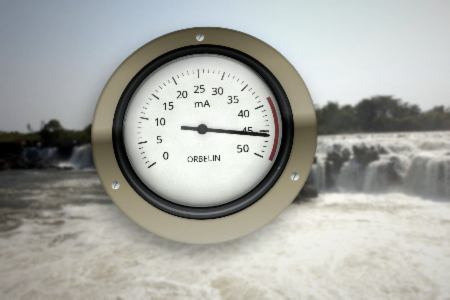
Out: 46 mA
